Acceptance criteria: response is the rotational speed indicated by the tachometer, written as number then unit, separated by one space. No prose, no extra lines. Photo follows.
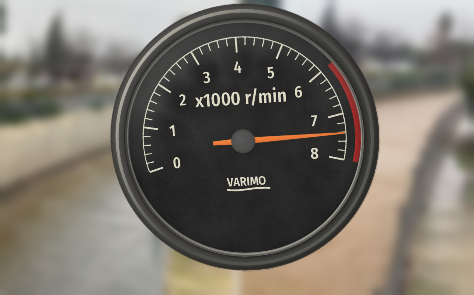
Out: 7400 rpm
